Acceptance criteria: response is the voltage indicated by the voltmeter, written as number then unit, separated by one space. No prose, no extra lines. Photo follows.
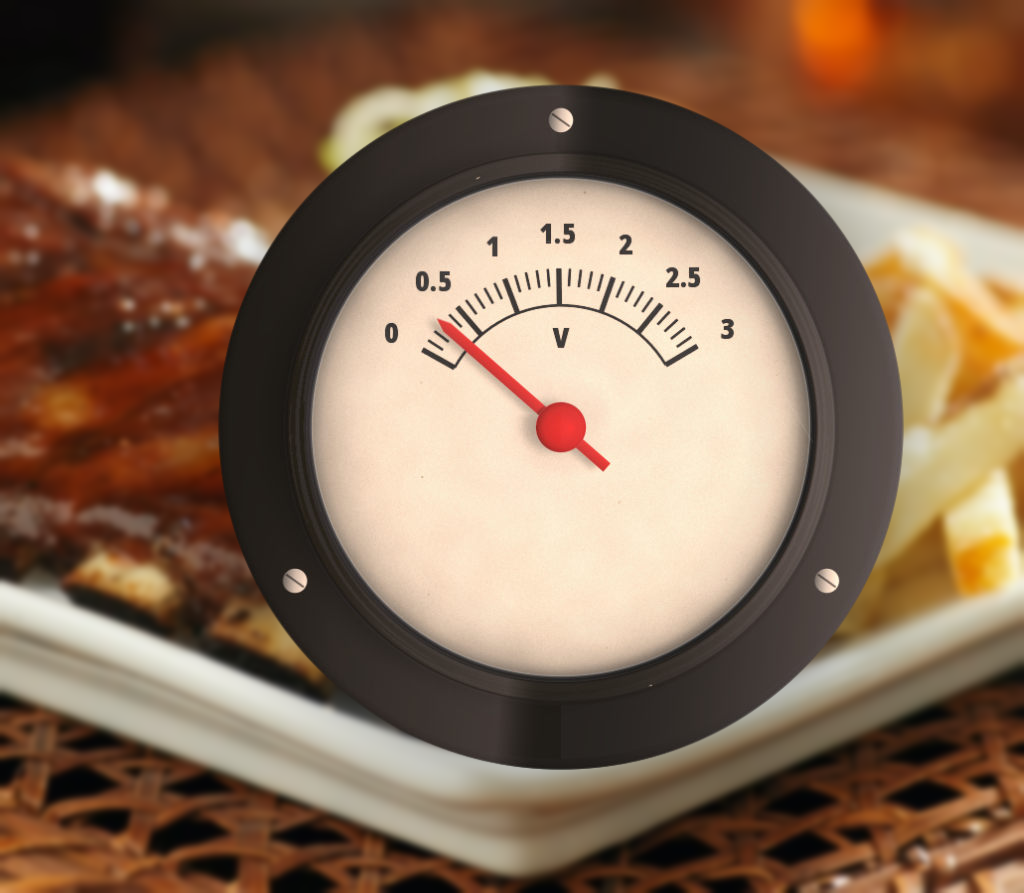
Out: 0.3 V
